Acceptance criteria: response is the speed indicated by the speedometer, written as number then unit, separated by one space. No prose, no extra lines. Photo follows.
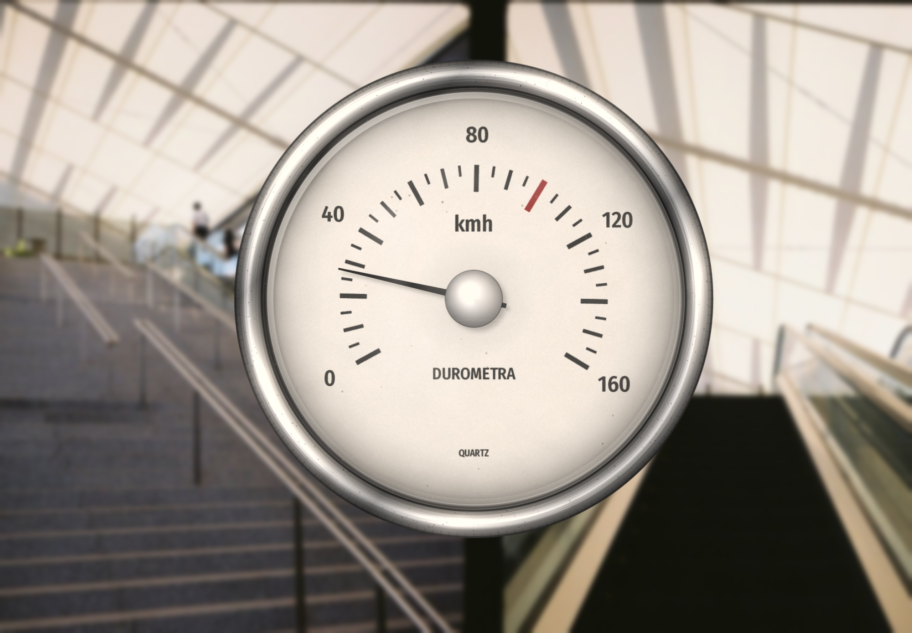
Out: 27.5 km/h
